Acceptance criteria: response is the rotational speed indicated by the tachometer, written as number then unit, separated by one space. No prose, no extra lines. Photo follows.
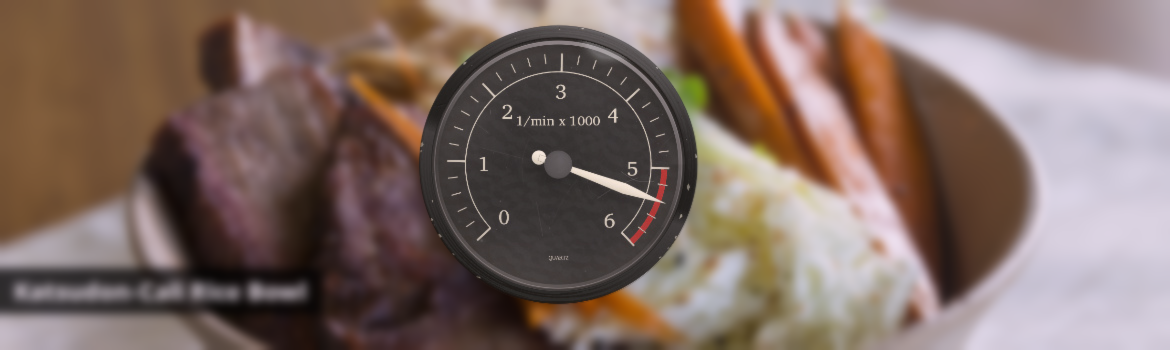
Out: 5400 rpm
